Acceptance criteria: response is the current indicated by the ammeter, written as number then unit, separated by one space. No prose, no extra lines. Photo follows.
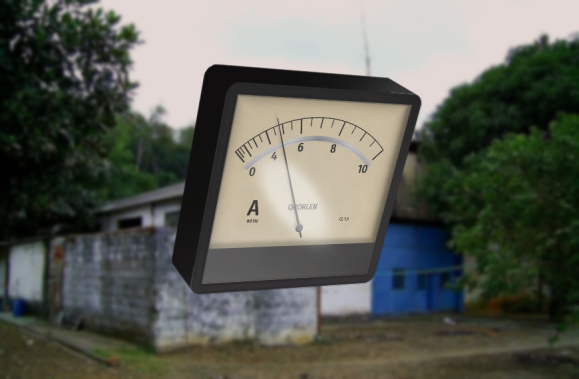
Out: 4.75 A
